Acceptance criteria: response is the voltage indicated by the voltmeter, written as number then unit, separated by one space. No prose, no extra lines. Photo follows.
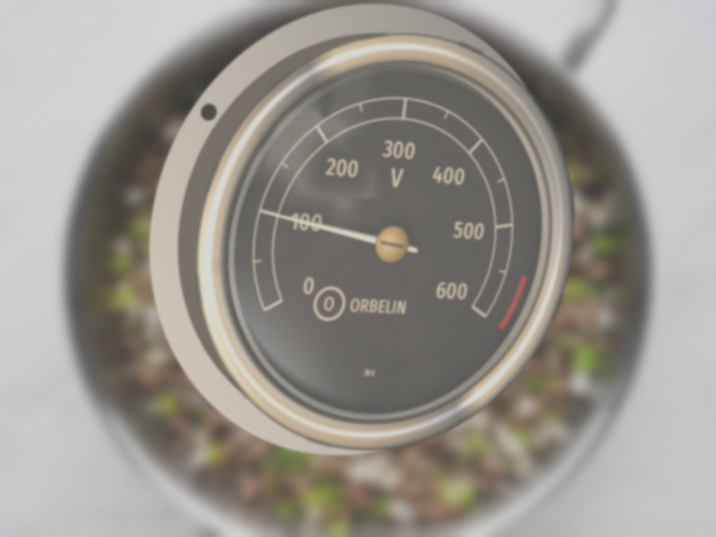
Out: 100 V
